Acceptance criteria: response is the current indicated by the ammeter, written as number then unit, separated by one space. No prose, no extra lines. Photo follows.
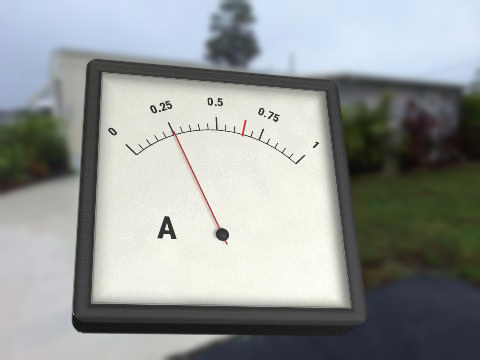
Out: 0.25 A
